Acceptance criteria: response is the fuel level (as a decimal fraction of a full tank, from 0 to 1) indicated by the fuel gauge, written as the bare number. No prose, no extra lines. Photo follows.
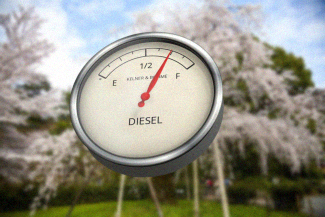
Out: 0.75
